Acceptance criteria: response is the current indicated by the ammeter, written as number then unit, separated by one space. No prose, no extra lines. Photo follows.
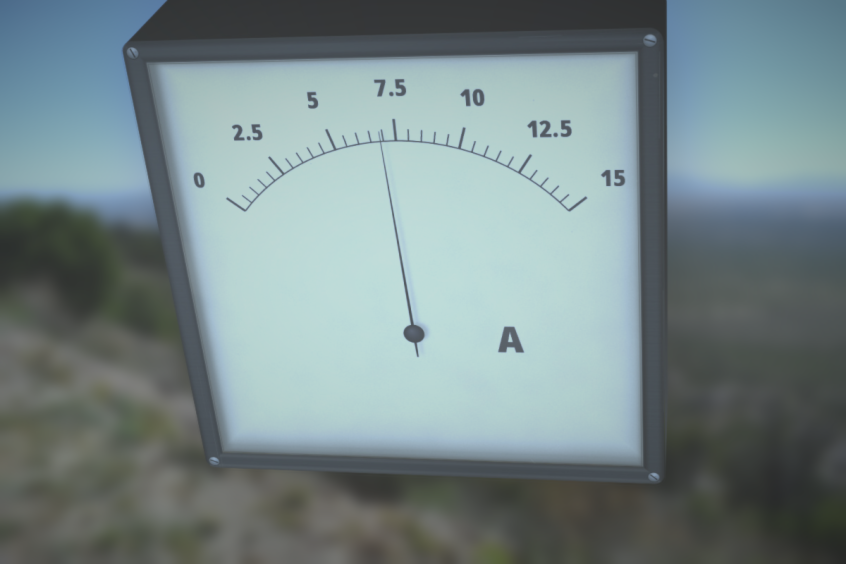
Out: 7 A
